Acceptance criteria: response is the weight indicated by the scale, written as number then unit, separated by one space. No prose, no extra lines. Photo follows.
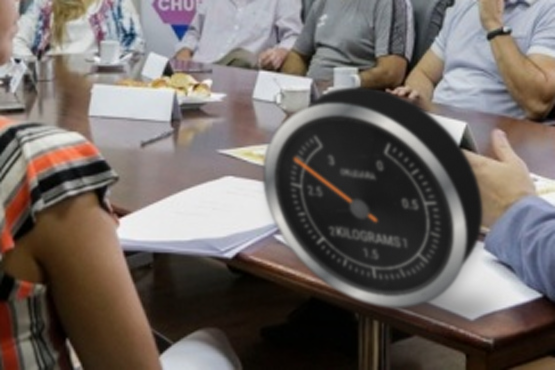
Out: 2.75 kg
